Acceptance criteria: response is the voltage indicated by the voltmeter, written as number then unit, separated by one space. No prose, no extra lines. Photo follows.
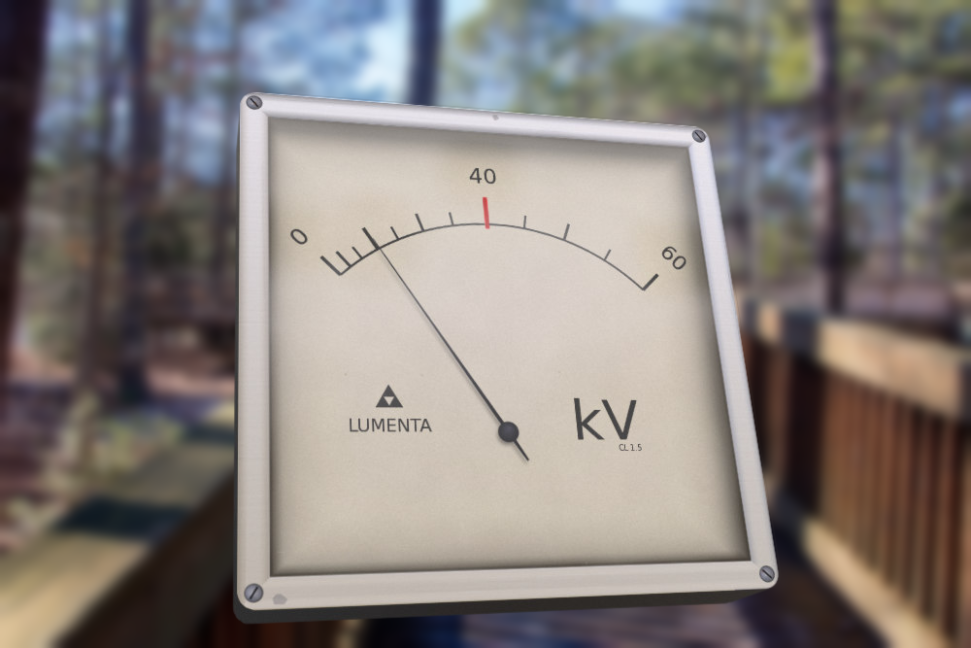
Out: 20 kV
